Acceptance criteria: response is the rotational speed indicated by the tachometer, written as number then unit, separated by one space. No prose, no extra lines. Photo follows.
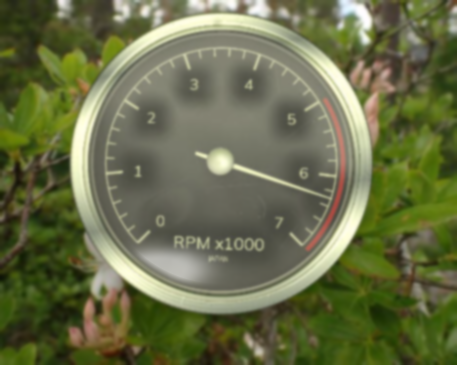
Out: 6300 rpm
